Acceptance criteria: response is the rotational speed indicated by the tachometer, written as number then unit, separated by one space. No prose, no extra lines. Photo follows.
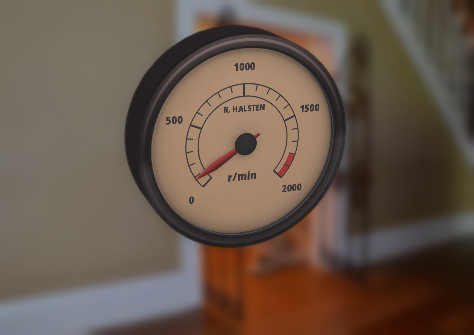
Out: 100 rpm
